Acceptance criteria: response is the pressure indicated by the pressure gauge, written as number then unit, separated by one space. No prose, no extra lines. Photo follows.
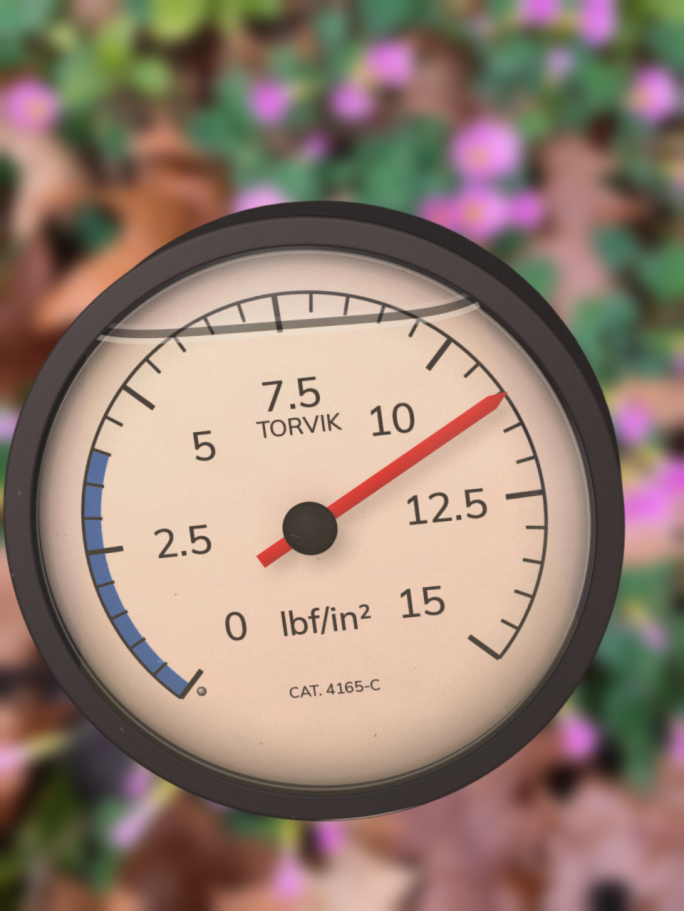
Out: 11 psi
